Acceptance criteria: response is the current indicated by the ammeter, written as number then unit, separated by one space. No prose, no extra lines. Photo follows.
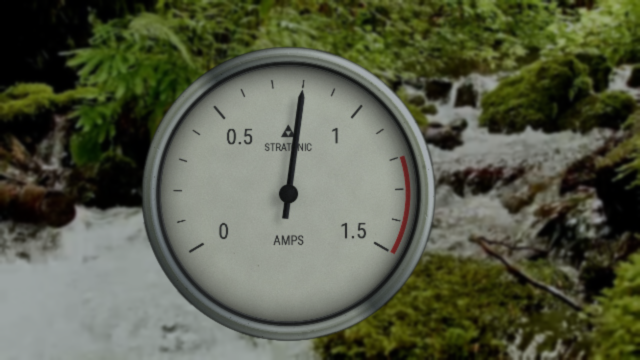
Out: 0.8 A
